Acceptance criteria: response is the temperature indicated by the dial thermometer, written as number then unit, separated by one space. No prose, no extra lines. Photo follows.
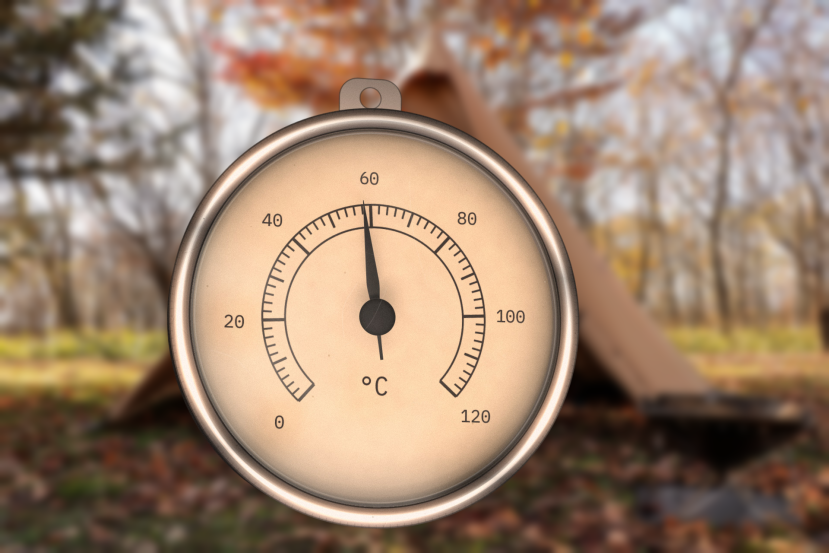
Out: 58 °C
